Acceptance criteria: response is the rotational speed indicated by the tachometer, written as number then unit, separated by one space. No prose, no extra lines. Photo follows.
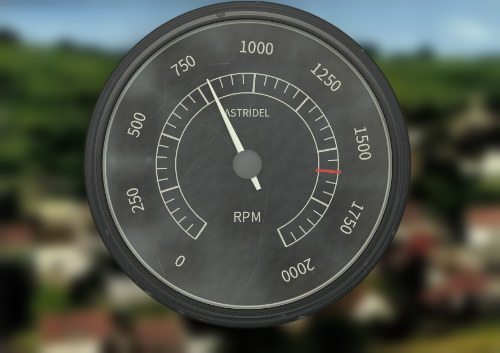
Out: 800 rpm
